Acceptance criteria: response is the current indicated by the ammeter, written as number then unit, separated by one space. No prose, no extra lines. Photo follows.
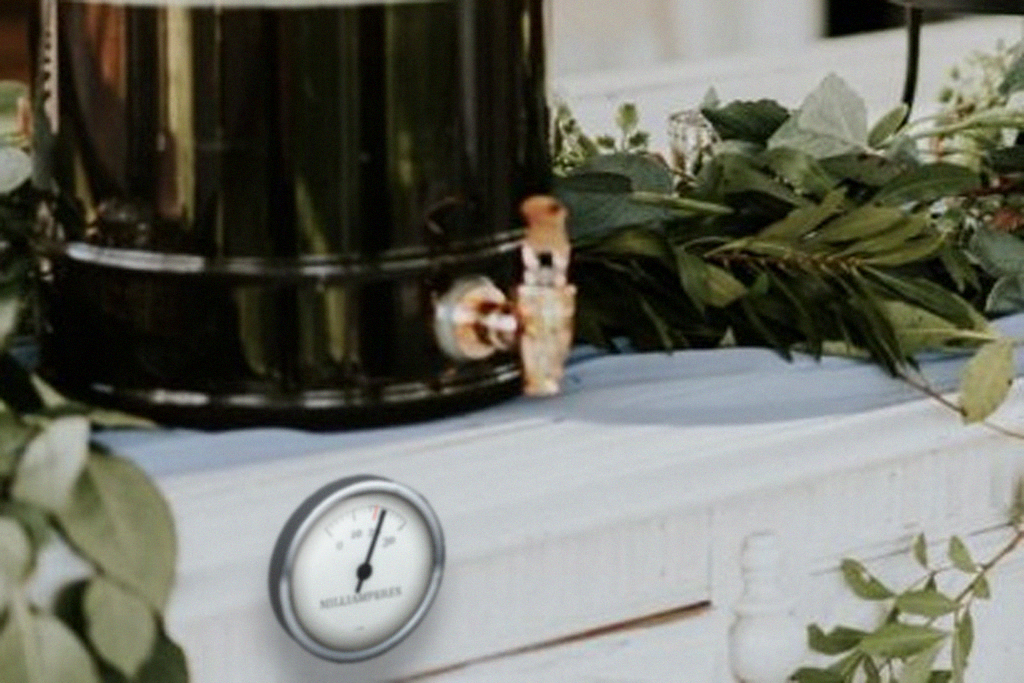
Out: 20 mA
